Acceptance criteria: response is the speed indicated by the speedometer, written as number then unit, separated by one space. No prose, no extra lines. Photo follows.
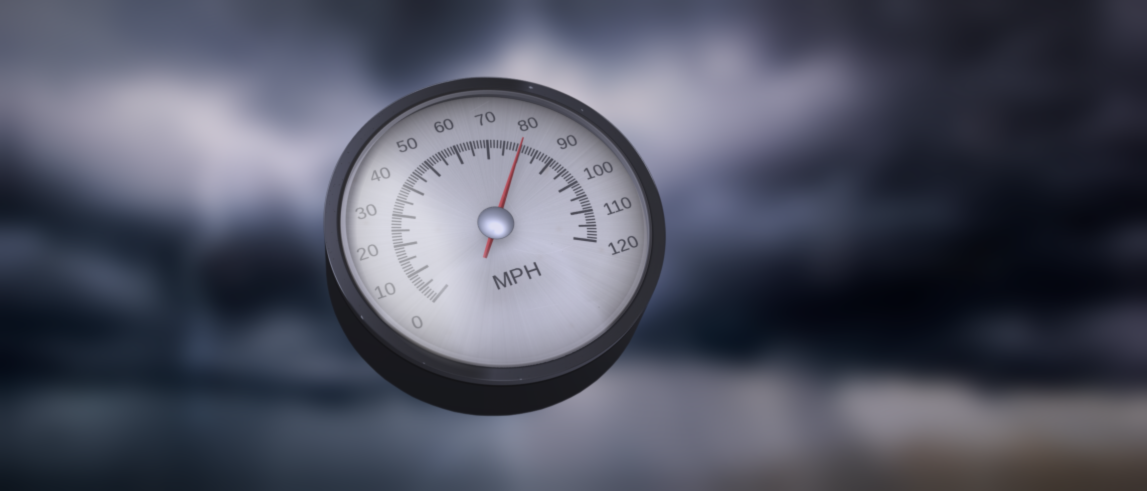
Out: 80 mph
